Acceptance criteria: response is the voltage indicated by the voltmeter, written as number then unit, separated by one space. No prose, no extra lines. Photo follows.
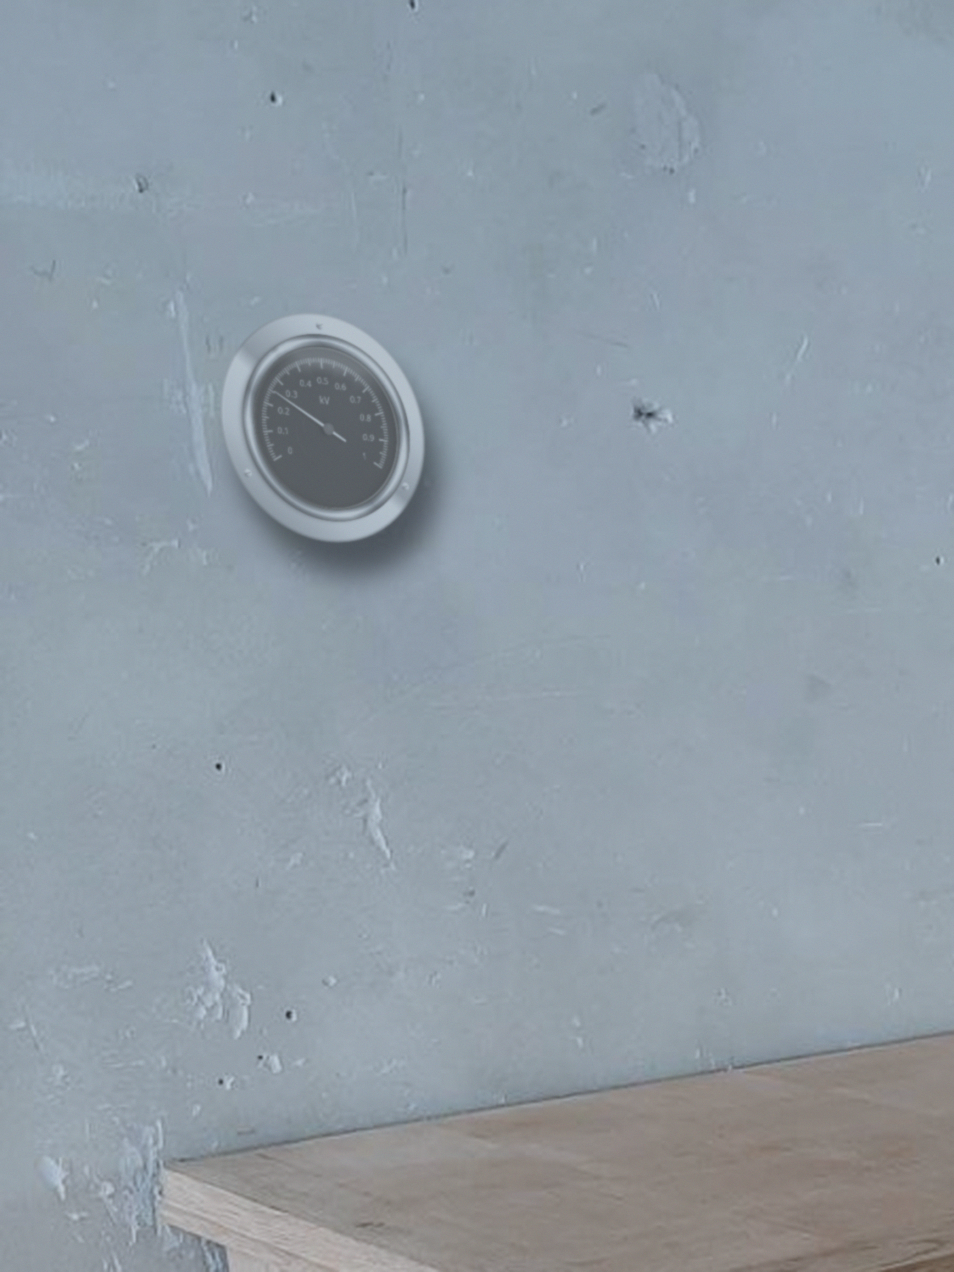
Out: 0.25 kV
